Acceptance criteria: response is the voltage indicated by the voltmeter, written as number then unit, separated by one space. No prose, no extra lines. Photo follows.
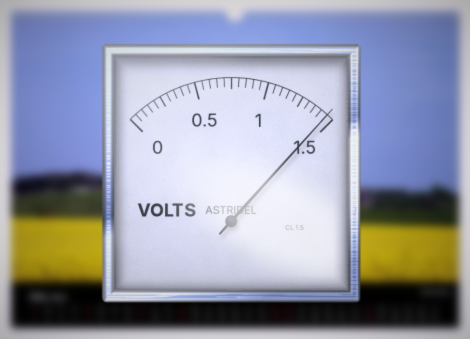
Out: 1.45 V
